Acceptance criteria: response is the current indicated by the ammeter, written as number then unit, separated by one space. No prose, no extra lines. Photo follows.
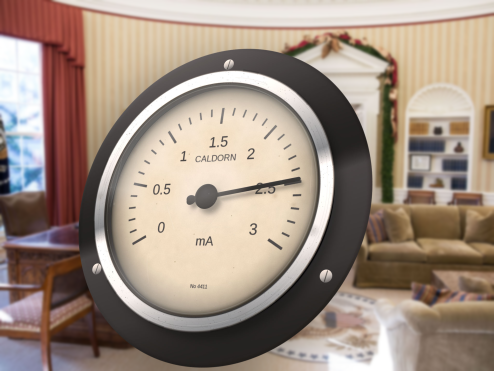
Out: 2.5 mA
